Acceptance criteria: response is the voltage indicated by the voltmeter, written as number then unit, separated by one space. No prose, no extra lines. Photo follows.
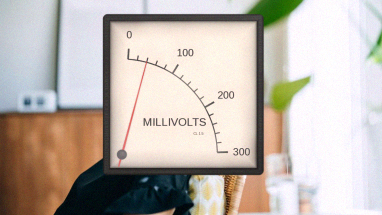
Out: 40 mV
